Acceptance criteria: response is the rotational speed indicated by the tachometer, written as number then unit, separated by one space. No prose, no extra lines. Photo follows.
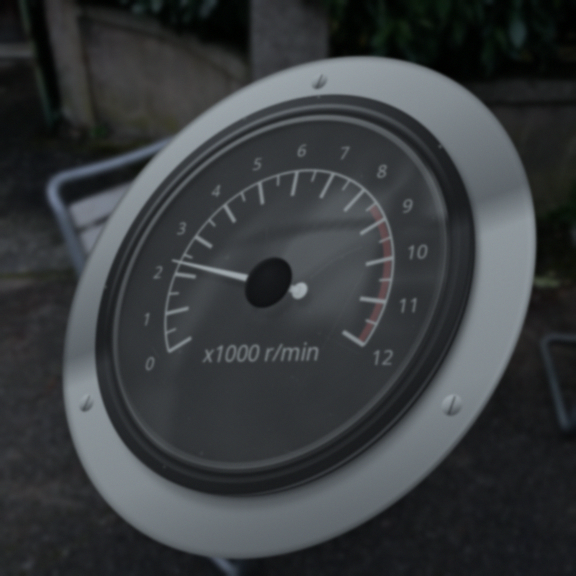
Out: 2250 rpm
